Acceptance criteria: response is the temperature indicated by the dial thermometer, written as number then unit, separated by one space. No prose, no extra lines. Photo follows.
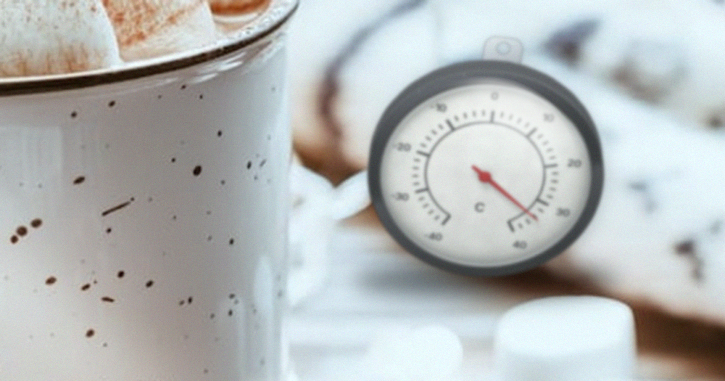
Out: 34 °C
